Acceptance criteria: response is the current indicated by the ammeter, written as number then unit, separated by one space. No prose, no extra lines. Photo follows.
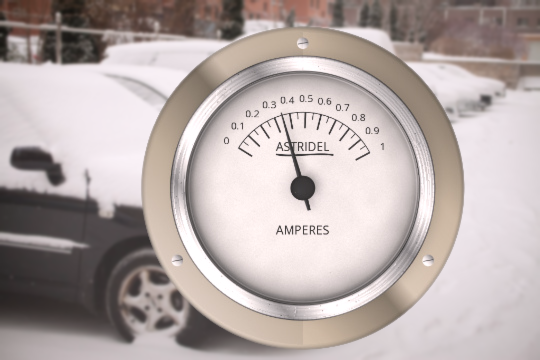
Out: 0.35 A
